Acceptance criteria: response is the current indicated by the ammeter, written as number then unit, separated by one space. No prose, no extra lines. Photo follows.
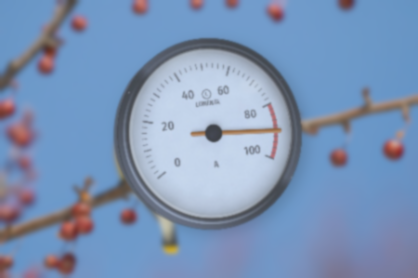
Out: 90 A
